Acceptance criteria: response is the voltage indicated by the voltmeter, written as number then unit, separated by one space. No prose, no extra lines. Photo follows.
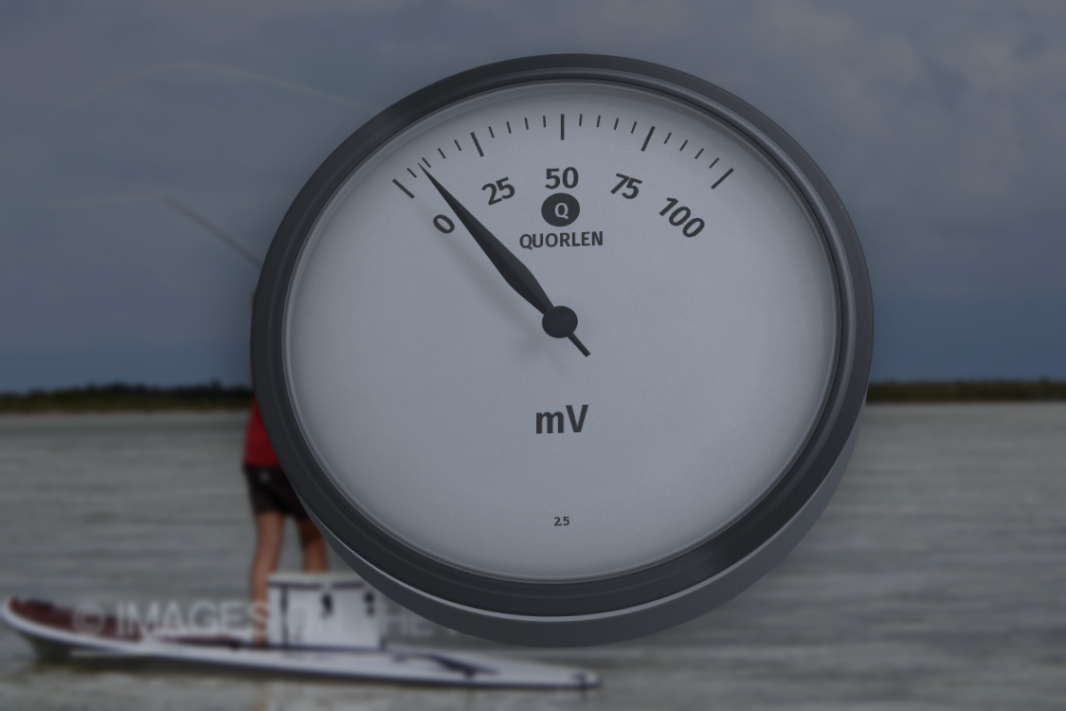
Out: 7.5 mV
